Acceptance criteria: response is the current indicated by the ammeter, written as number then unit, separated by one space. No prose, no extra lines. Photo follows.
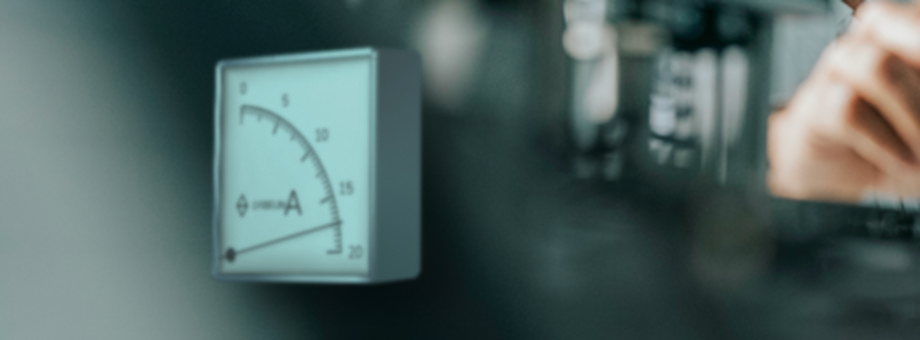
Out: 17.5 A
